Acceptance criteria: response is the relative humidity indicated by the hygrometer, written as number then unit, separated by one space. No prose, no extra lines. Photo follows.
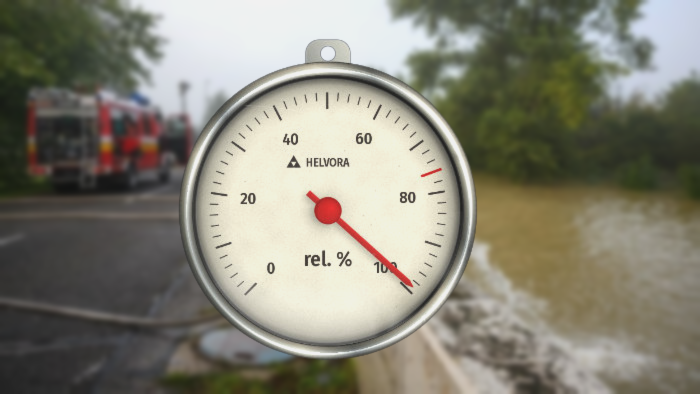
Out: 99 %
